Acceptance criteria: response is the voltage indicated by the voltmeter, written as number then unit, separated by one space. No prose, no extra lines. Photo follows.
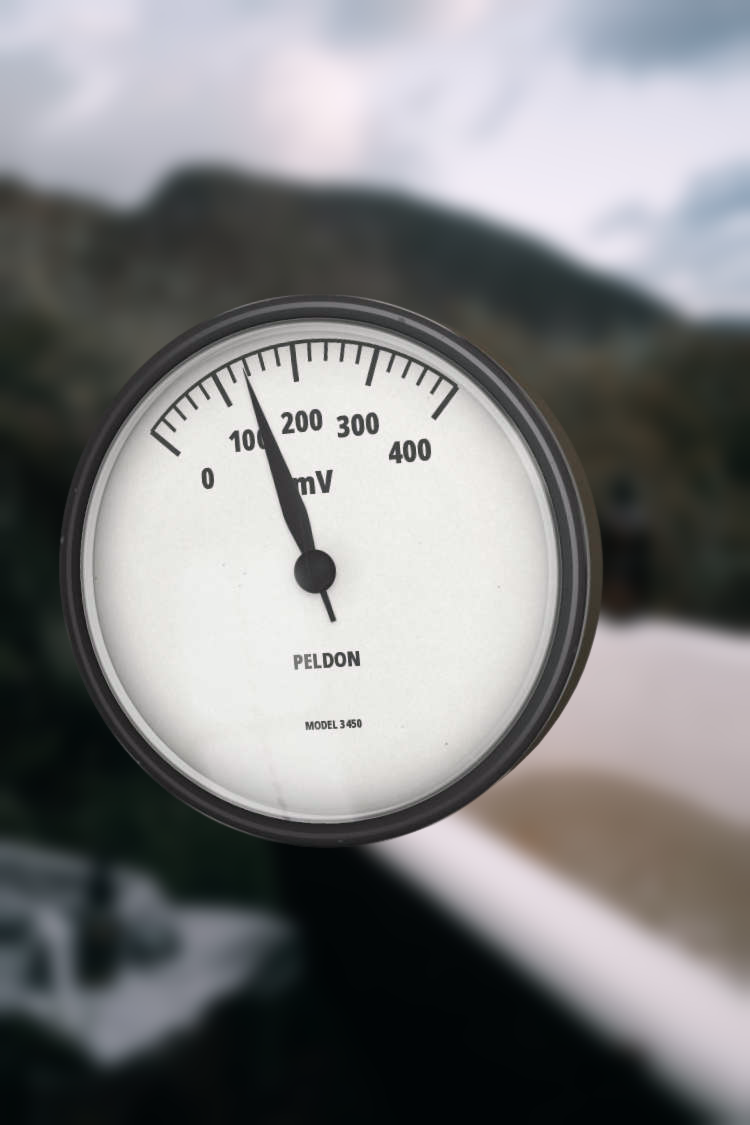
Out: 140 mV
